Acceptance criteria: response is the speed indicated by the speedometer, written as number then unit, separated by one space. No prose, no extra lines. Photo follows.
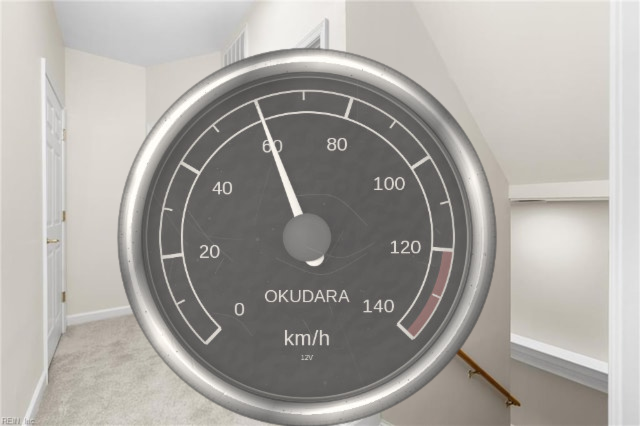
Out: 60 km/h
